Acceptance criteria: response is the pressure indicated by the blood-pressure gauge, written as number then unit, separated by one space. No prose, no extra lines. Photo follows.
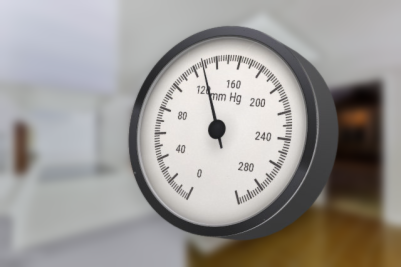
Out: 130 mmHg
